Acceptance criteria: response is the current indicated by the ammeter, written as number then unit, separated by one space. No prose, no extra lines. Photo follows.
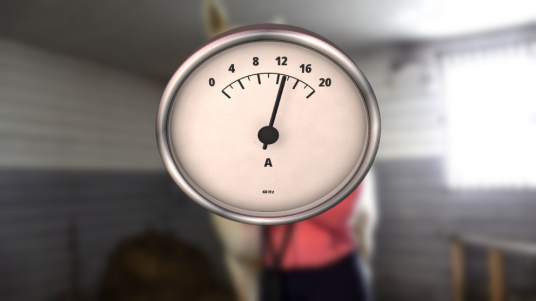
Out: 13 A
